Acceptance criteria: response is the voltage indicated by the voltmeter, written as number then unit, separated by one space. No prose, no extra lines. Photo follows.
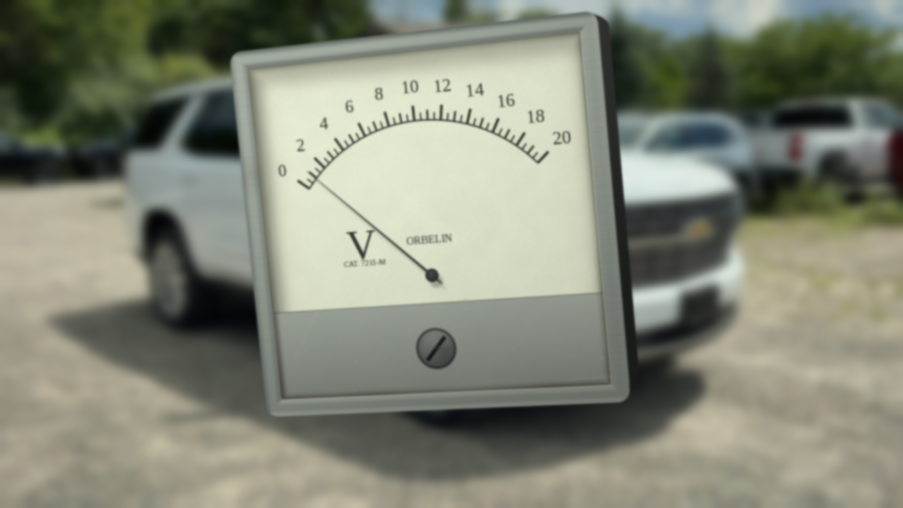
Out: 1 V
